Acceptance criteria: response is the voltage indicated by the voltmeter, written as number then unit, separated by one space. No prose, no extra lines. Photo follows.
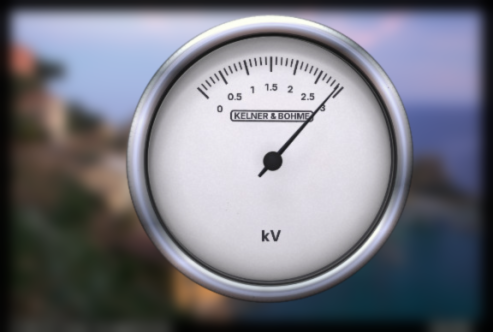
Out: 2.9 kV
